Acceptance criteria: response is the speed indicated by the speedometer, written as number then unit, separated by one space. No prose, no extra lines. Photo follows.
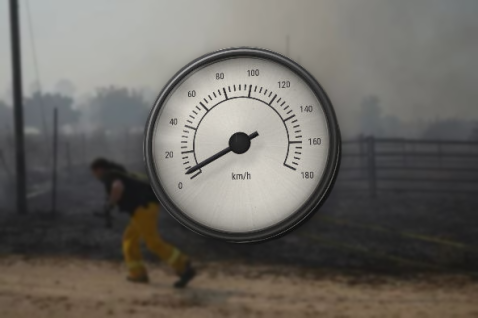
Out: 4 km/h
